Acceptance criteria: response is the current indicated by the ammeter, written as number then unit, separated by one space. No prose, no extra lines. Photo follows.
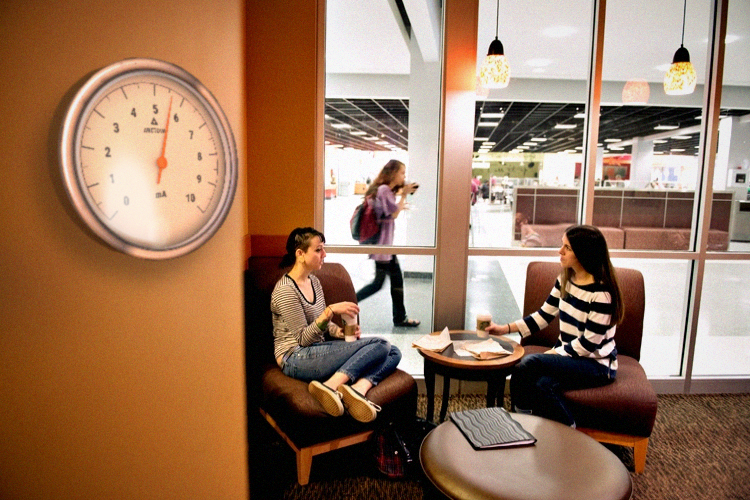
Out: 5.5 mA
